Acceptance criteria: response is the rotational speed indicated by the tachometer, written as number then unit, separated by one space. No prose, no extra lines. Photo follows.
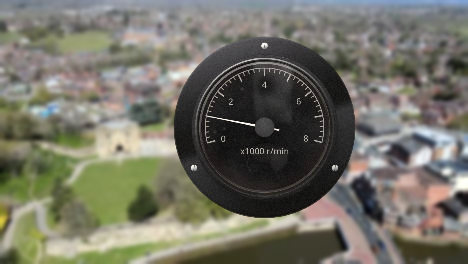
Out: 1000 rpm
